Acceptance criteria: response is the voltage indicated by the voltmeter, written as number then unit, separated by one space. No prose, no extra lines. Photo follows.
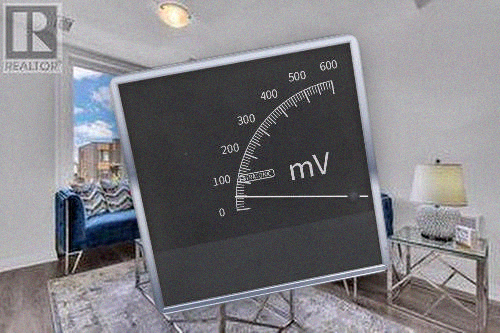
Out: 50 mV
